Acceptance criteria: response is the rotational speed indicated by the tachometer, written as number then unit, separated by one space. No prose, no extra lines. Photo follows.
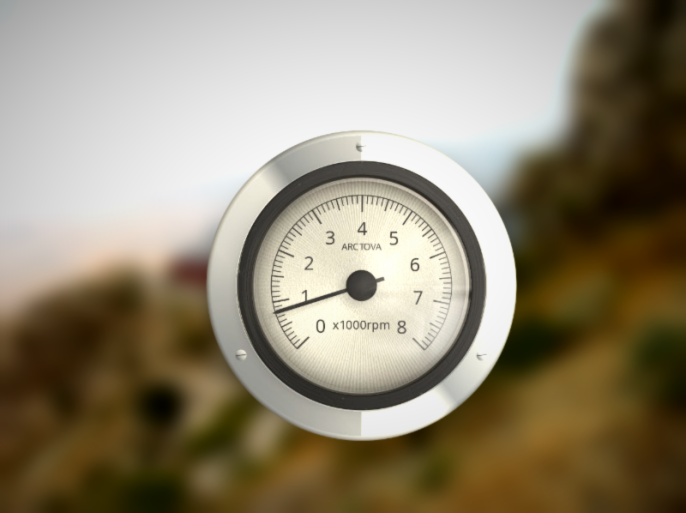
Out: 800 rpm
